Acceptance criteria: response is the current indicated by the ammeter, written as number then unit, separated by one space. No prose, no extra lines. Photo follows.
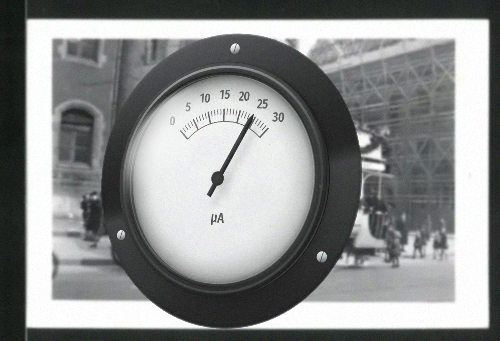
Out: 25 µA
